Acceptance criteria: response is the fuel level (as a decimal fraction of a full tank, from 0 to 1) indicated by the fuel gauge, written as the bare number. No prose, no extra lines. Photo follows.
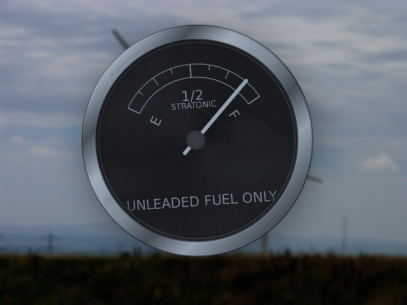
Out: 0.875
